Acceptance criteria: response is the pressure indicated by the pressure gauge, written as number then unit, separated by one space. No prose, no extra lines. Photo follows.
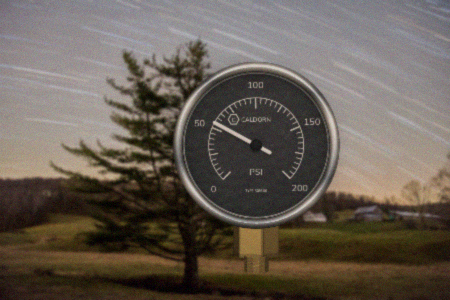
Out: 55 psi
